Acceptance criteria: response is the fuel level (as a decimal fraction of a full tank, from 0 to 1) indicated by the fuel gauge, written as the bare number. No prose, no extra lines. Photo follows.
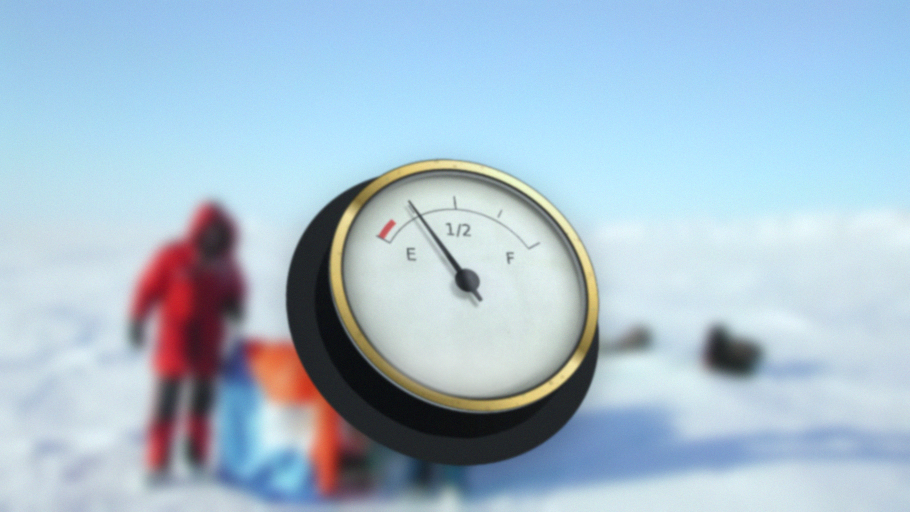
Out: 0.25
